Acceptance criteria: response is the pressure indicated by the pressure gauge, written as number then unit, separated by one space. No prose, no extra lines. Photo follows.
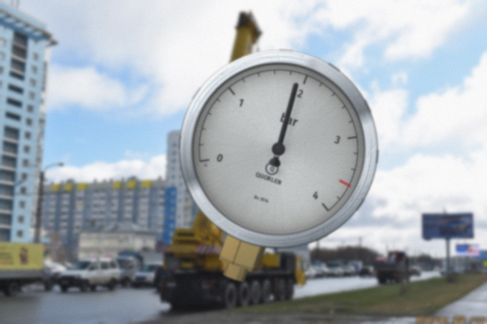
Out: 1.9 bar
